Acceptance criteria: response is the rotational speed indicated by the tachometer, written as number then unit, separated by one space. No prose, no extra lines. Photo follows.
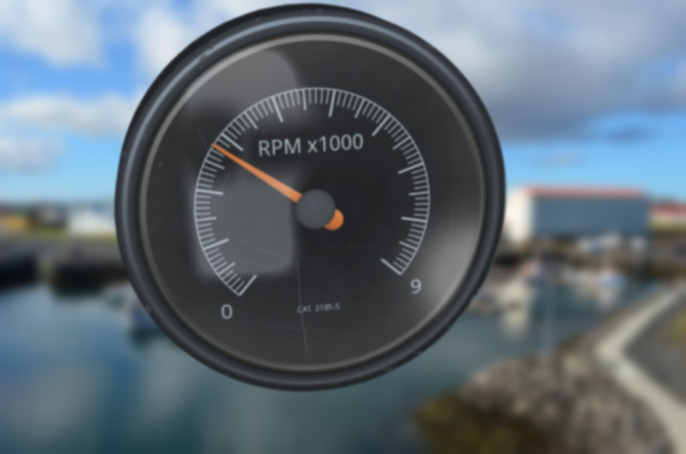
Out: 2800 rpm
